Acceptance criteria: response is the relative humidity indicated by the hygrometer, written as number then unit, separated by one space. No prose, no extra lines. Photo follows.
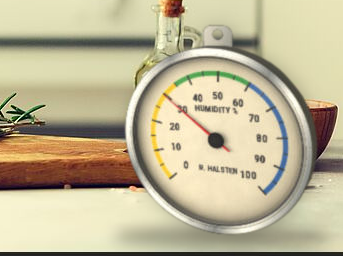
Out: 30 %
